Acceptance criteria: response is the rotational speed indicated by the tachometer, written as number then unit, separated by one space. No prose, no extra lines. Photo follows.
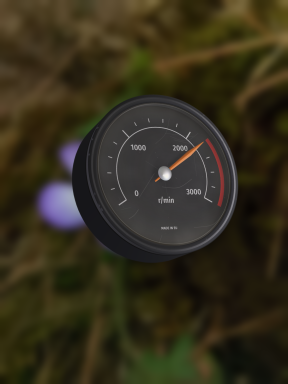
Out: 2200 rpm
